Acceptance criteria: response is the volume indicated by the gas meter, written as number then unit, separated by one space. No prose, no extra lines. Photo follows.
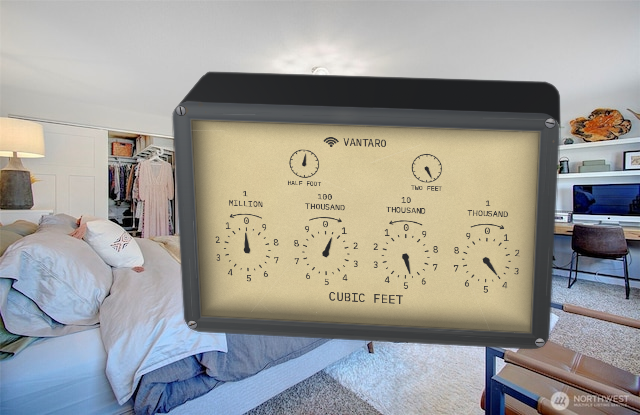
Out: 5400 ft³
